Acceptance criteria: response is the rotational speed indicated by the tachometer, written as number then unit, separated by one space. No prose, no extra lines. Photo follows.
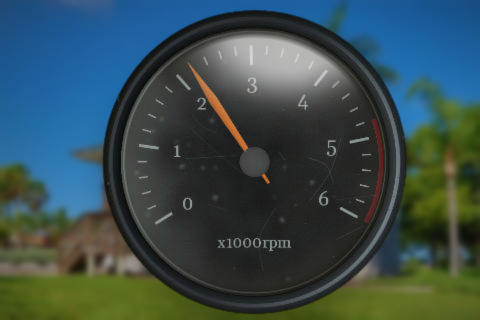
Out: 2200 rpm
